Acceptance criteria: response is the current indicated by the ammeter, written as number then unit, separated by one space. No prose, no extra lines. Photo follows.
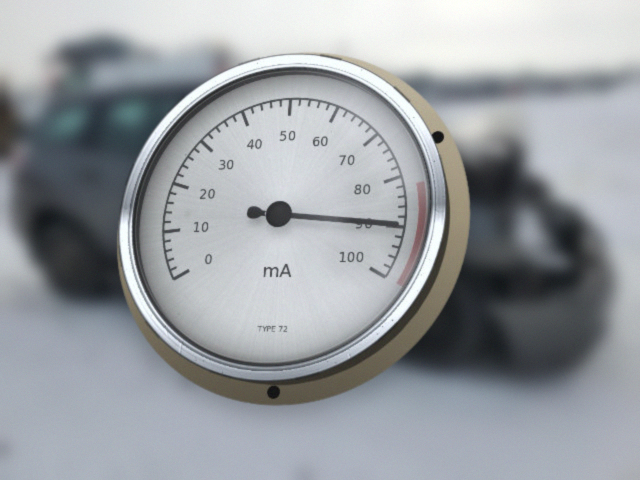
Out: 90 mA
